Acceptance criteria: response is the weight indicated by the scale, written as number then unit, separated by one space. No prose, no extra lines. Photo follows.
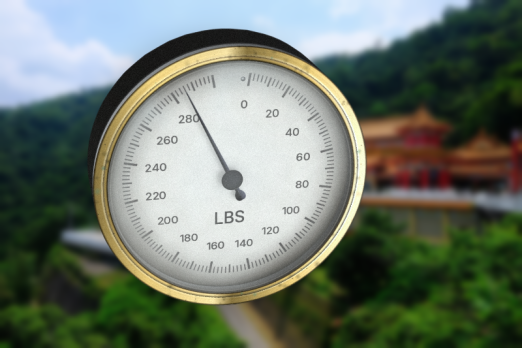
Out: 286 lb
